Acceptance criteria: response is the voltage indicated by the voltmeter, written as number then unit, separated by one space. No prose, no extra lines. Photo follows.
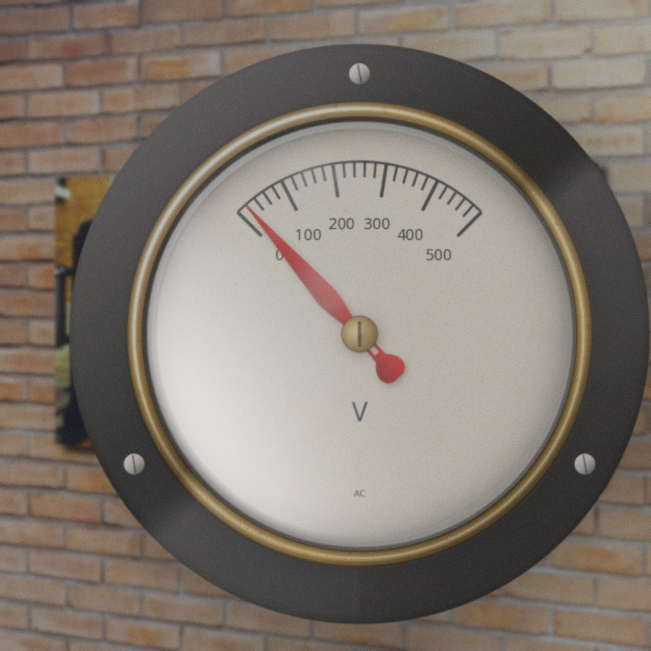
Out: 20 V
